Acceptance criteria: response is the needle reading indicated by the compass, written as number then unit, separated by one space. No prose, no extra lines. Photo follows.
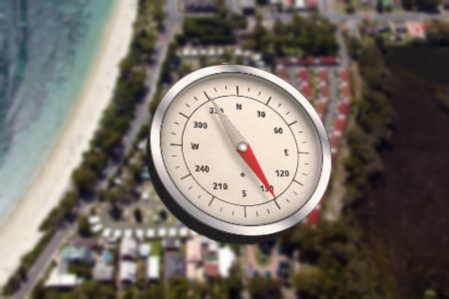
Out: 150 °
